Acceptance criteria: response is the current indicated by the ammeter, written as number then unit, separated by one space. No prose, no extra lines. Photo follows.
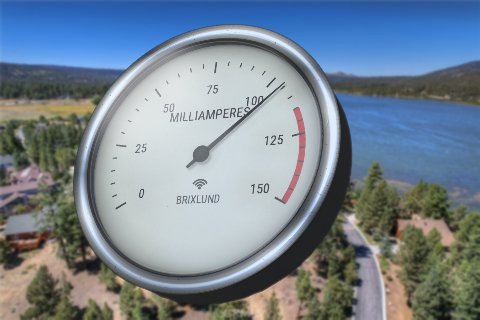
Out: 105 mA
